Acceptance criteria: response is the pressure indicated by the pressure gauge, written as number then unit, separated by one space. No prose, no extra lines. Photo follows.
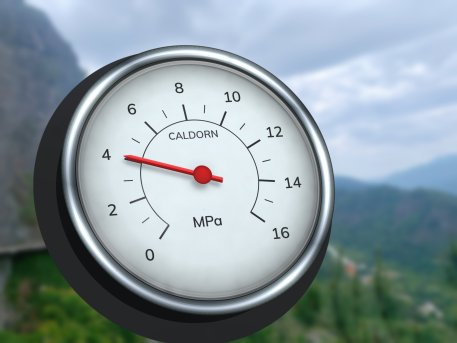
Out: 4 MPa
